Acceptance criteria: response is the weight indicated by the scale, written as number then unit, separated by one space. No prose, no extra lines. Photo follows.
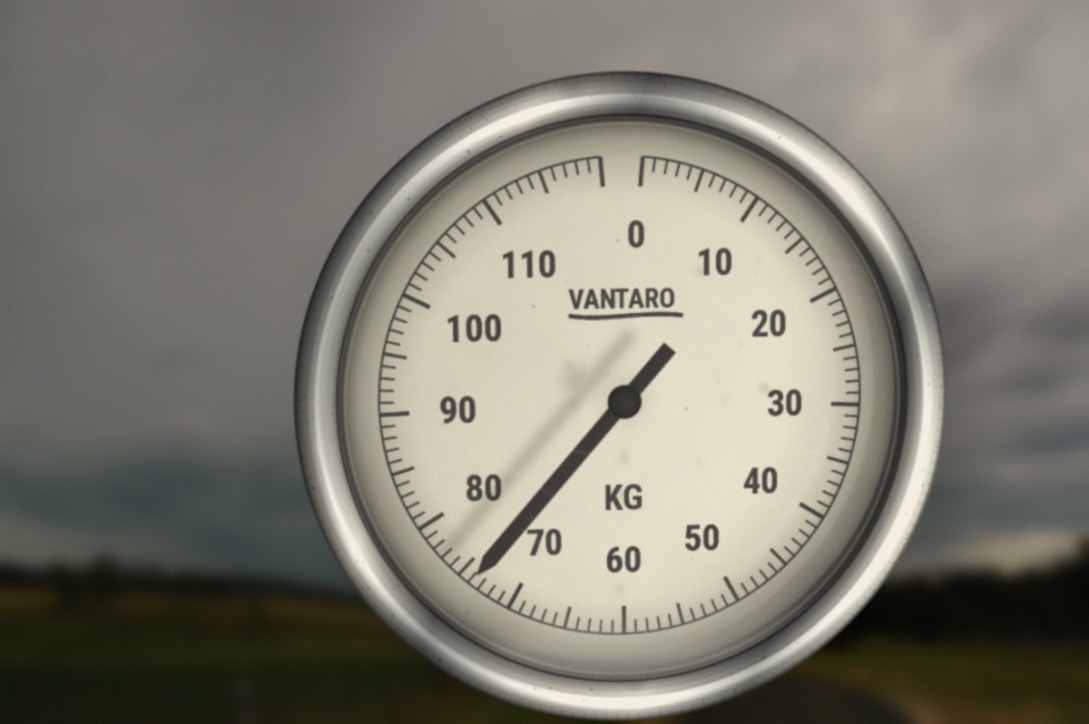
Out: 74 kg
